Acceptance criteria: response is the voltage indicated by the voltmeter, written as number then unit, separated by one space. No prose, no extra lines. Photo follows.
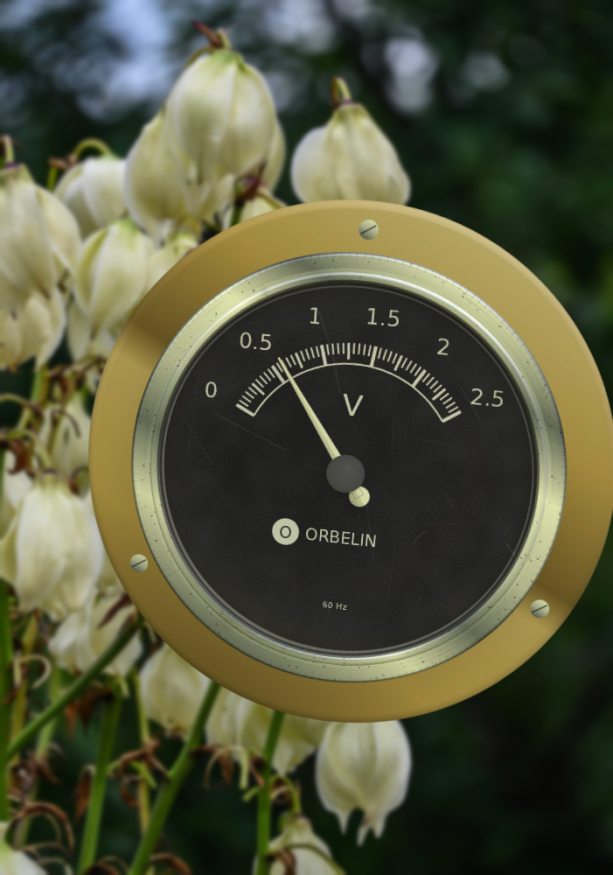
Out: 0.6 V
